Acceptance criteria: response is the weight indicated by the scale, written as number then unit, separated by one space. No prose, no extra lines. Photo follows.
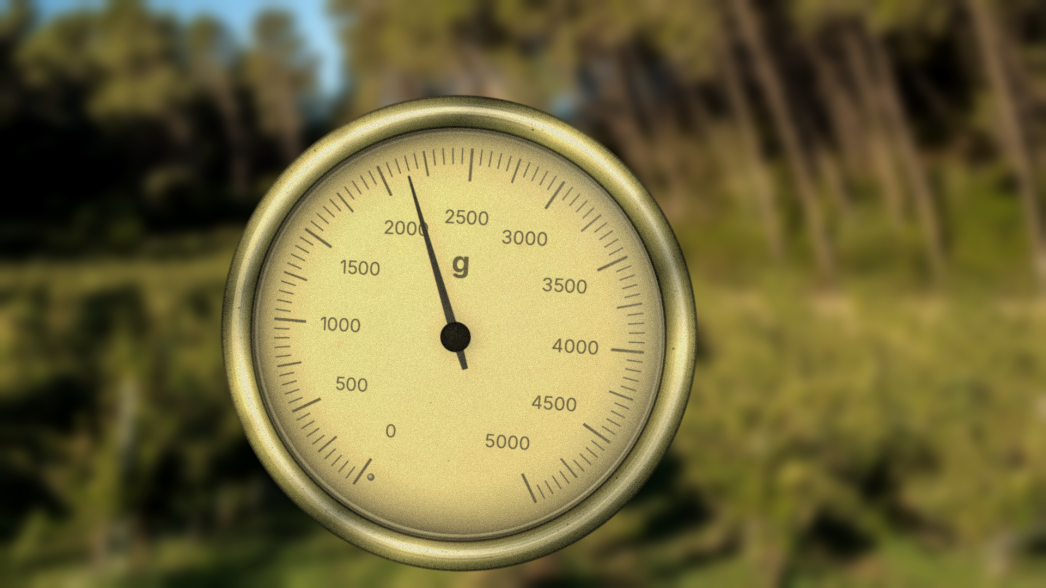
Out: 2150 g
